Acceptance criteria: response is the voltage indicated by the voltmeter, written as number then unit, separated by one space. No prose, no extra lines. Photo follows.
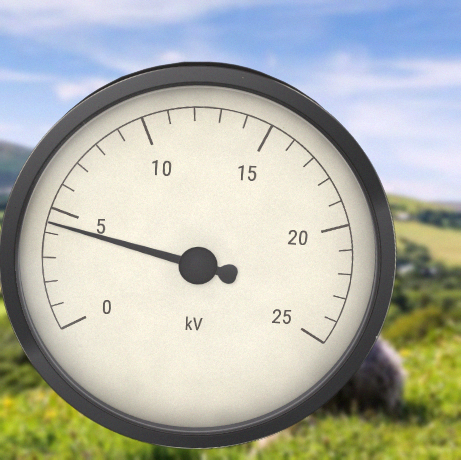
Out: 4.5 kV
